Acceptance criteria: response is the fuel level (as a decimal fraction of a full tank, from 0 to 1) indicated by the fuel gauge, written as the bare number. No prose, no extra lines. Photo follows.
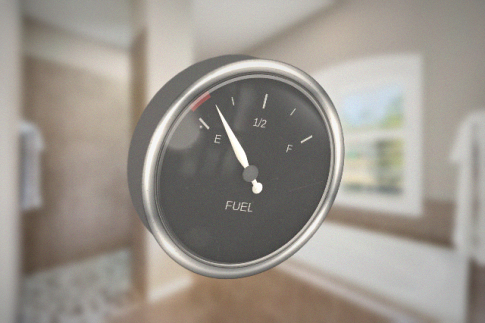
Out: 0.125
